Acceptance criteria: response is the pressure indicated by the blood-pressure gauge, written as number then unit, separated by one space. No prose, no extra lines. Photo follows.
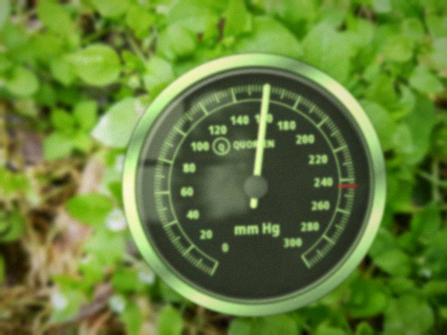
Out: 160 mmHg
